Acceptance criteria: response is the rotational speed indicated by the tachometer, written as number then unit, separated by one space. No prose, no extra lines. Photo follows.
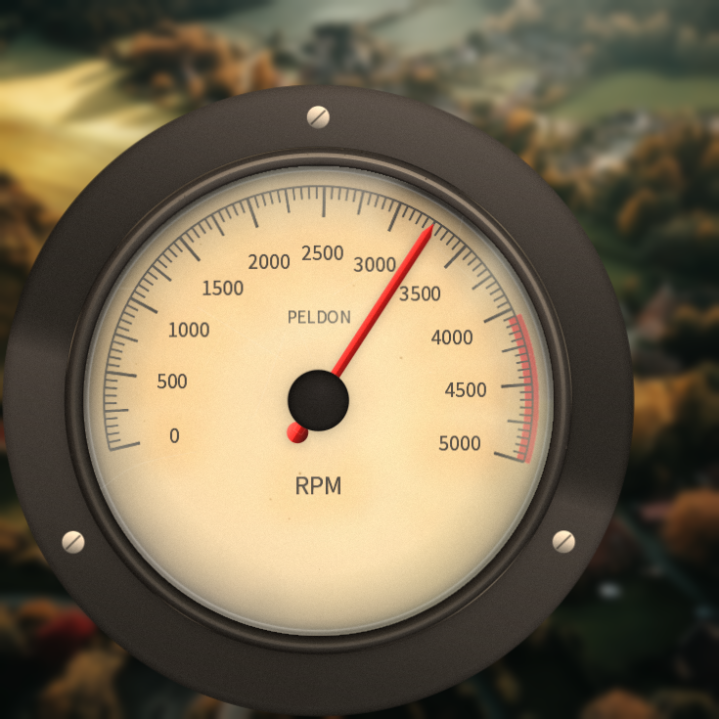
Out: 3250 rpm
